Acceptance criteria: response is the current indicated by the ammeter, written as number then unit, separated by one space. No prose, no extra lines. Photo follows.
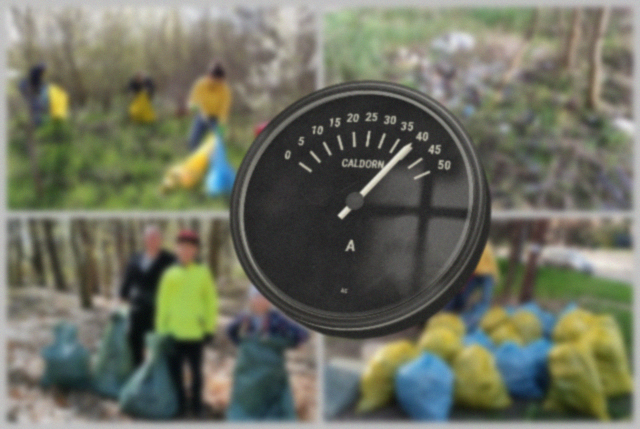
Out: 40 A
